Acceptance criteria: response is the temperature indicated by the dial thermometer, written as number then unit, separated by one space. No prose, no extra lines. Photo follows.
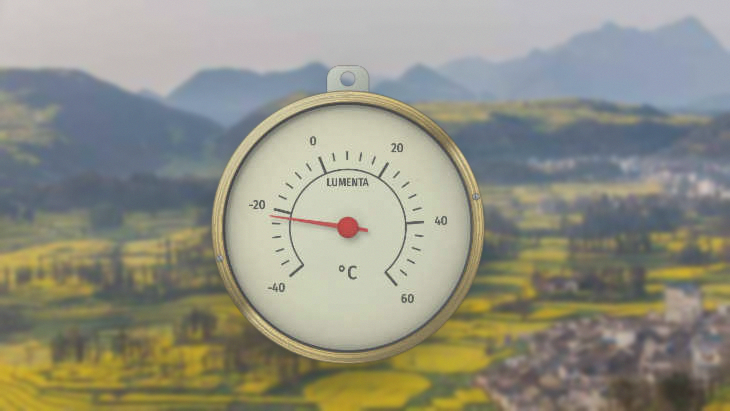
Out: -22 °C
